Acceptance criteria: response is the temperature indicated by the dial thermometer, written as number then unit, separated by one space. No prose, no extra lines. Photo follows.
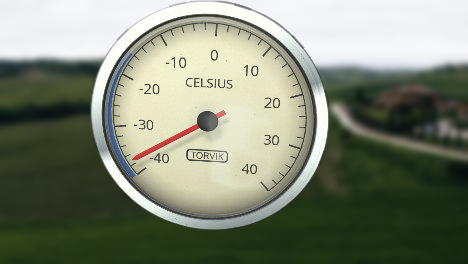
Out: -37 °C
